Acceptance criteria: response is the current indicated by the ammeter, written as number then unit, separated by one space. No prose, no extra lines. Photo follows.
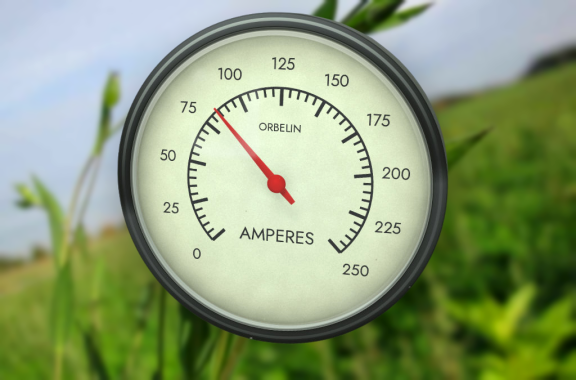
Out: 85 A
